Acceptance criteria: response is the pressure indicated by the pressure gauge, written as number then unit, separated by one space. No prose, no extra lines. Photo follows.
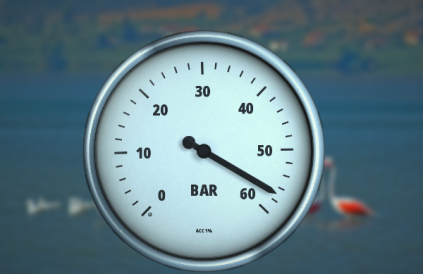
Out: 57 bar
